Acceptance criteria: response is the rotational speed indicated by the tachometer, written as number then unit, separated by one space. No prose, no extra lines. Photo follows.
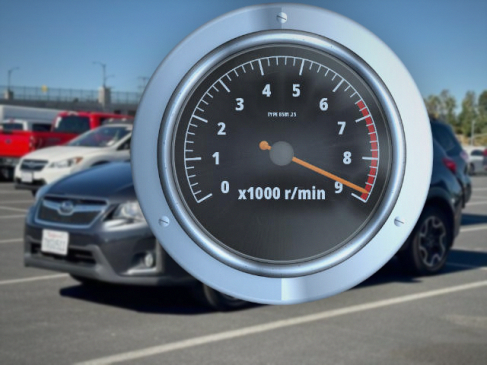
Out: 8800 rpm
